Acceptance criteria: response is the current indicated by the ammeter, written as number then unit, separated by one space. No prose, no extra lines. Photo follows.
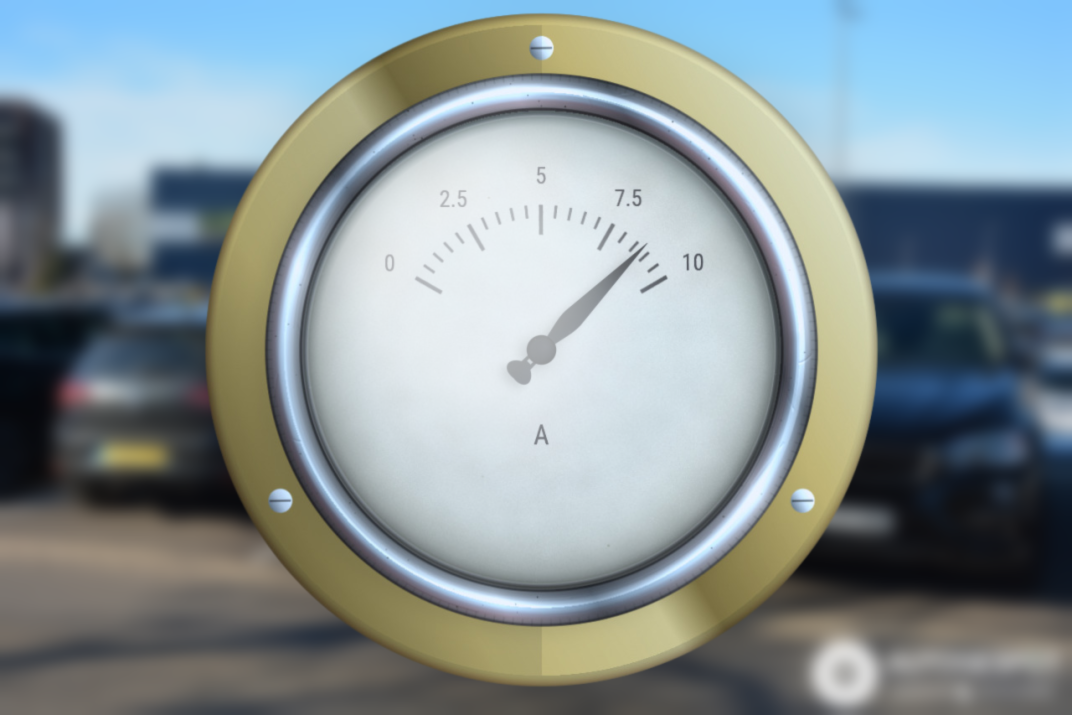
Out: 8.75 A
